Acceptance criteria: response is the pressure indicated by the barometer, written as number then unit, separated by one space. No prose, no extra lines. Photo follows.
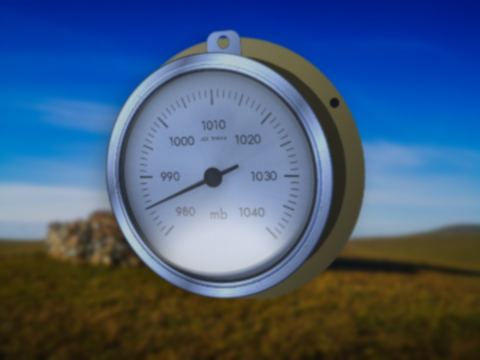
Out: 985 mbar
